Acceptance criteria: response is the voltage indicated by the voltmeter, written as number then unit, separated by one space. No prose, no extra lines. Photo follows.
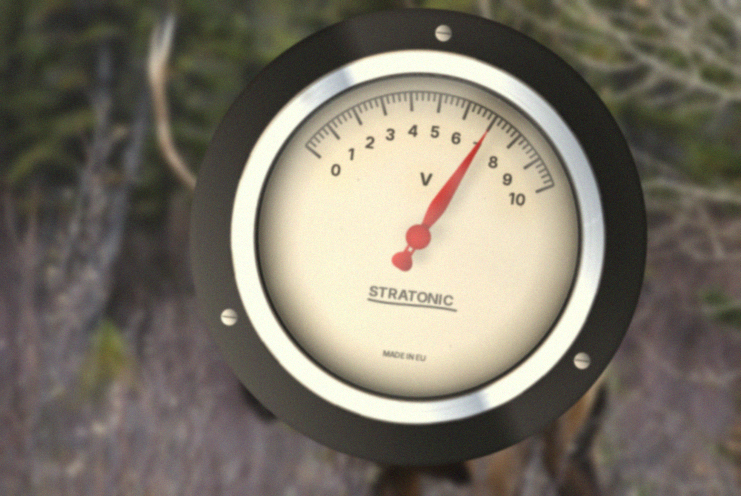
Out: 7 V
